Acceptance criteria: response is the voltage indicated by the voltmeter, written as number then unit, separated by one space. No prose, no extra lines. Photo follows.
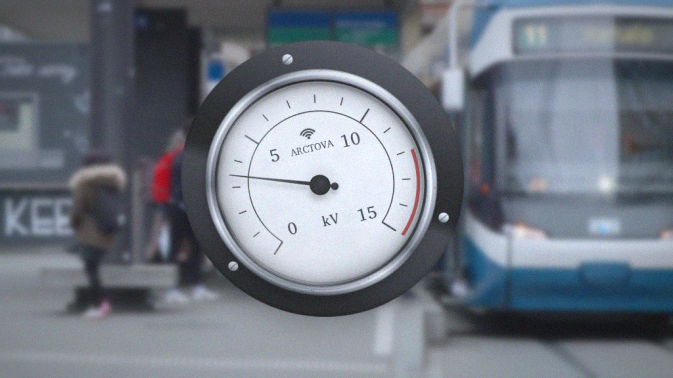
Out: 3.5 kV
